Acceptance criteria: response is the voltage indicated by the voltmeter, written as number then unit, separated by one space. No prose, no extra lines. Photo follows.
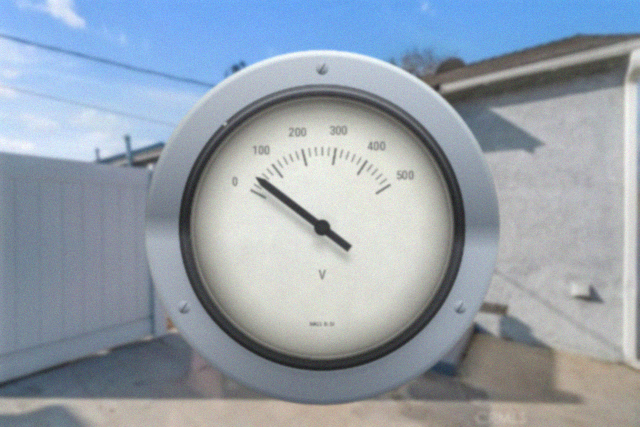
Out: 40 V
